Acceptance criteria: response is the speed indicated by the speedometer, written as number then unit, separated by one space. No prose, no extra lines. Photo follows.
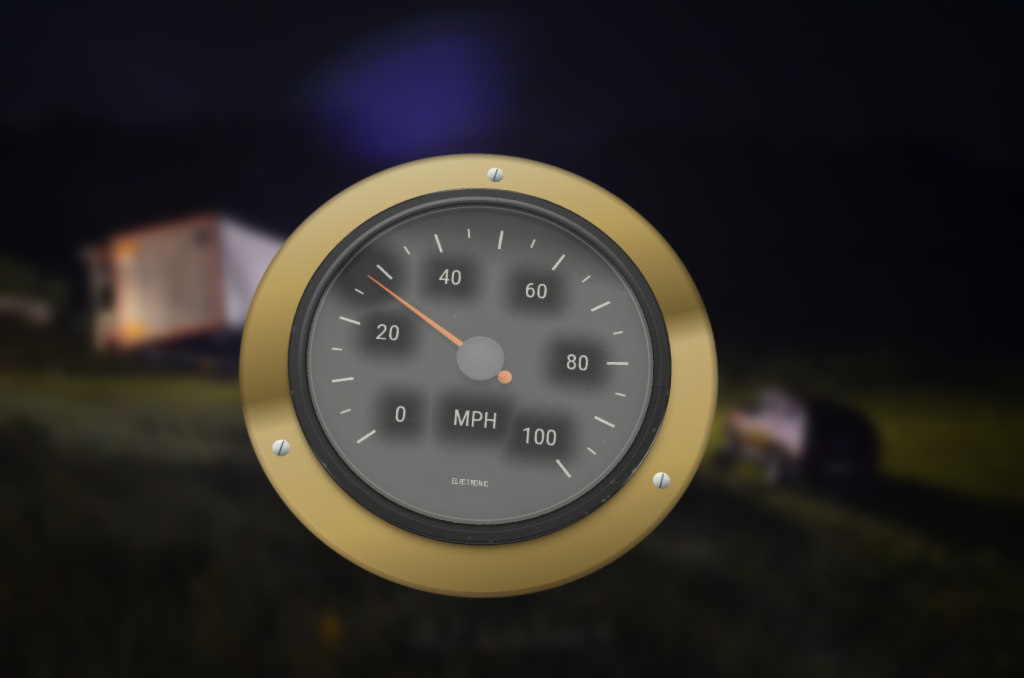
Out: 27.5 mph
